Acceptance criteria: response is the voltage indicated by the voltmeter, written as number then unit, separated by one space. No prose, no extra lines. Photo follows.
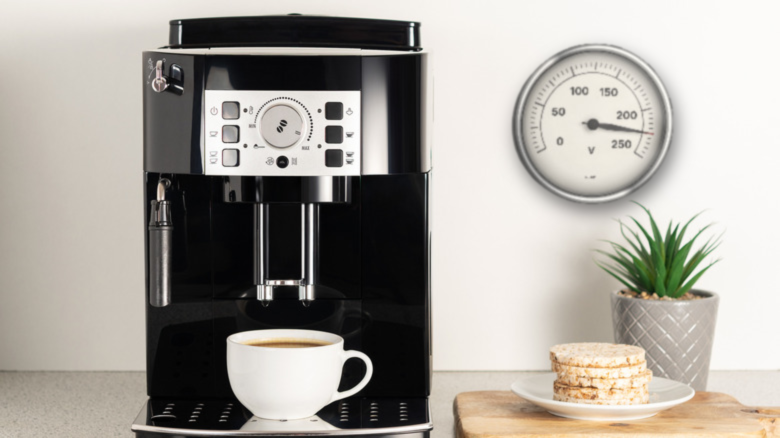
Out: 225 V
